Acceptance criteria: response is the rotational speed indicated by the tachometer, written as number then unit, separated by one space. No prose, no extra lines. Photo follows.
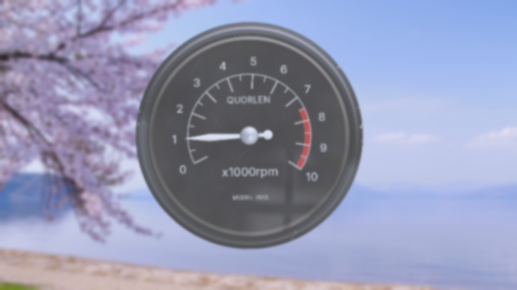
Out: 1000 rpm
